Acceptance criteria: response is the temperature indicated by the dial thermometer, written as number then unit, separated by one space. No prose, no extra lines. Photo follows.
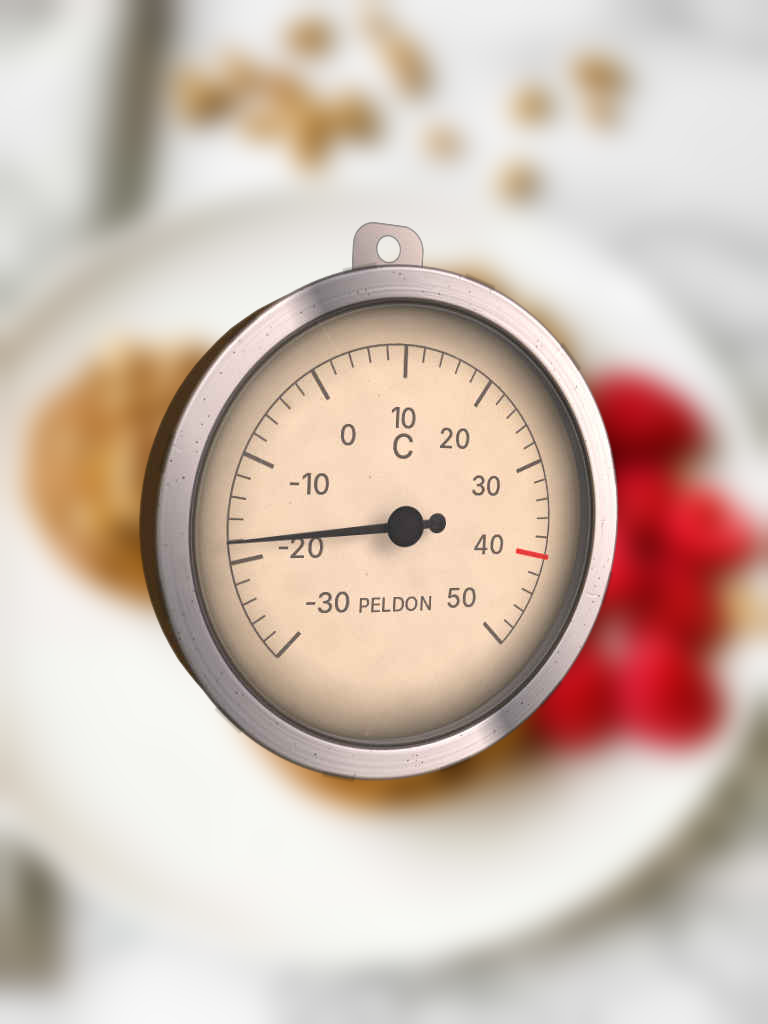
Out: -18 °C
